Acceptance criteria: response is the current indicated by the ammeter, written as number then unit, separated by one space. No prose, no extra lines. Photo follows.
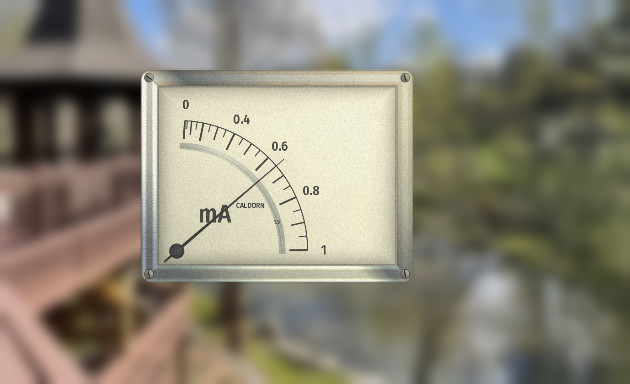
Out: 0.65 mA
